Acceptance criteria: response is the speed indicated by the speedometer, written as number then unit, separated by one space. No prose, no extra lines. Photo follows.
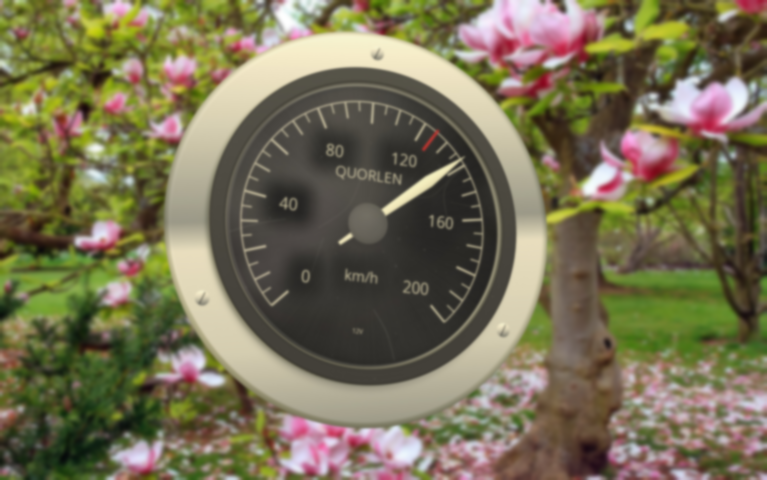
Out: 137.5 km/h
